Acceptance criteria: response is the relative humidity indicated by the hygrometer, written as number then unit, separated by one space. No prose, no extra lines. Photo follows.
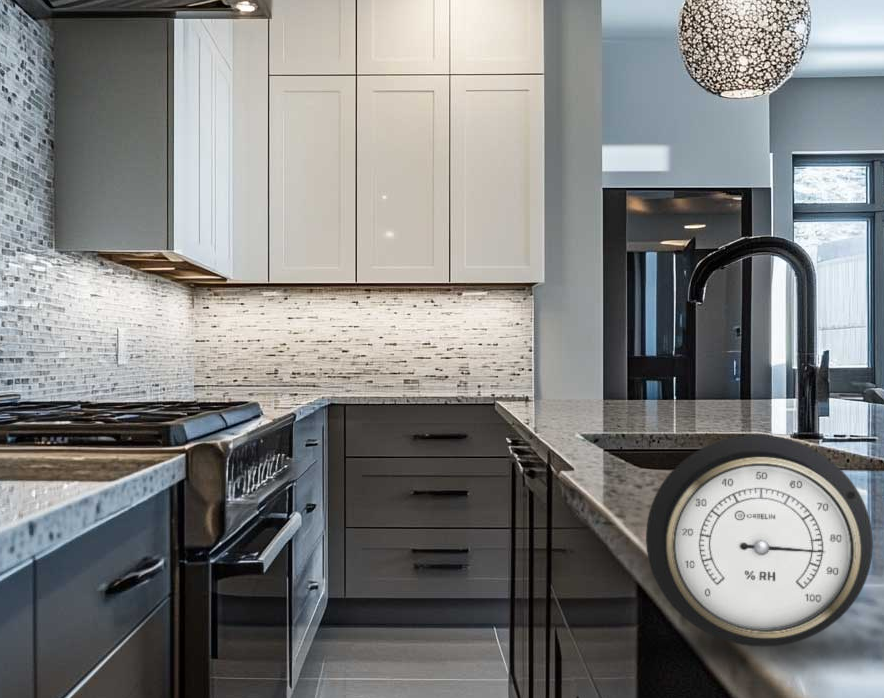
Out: 84 %
